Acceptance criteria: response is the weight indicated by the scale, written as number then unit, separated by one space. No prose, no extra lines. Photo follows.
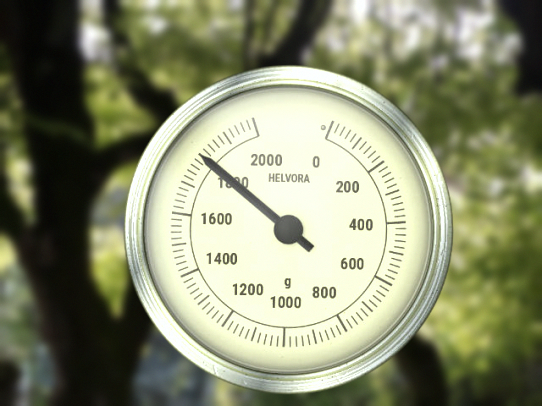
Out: 1800 g
